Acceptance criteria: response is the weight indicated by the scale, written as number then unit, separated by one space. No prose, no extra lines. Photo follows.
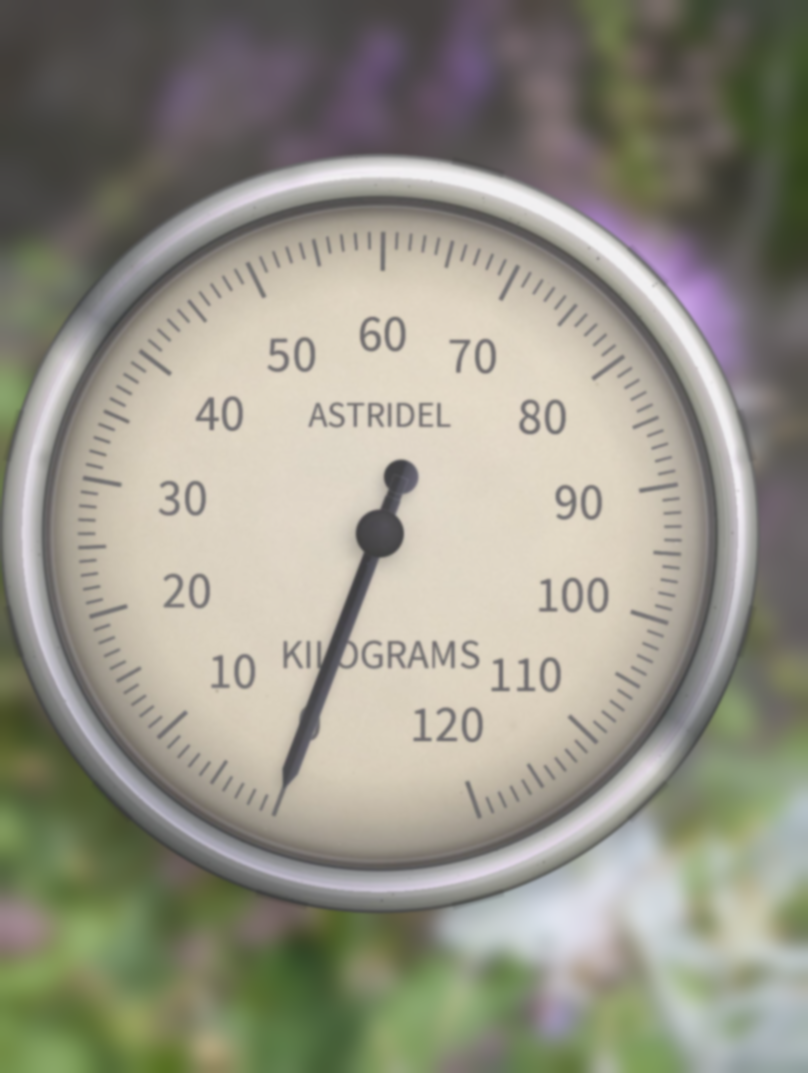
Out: 0 kg
